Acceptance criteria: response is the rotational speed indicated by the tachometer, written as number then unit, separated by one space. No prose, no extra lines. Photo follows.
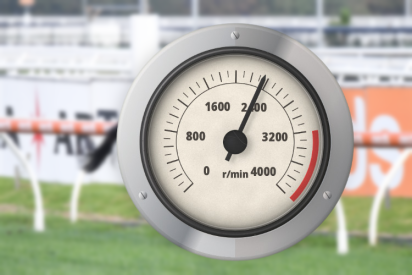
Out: 2350 rpm
